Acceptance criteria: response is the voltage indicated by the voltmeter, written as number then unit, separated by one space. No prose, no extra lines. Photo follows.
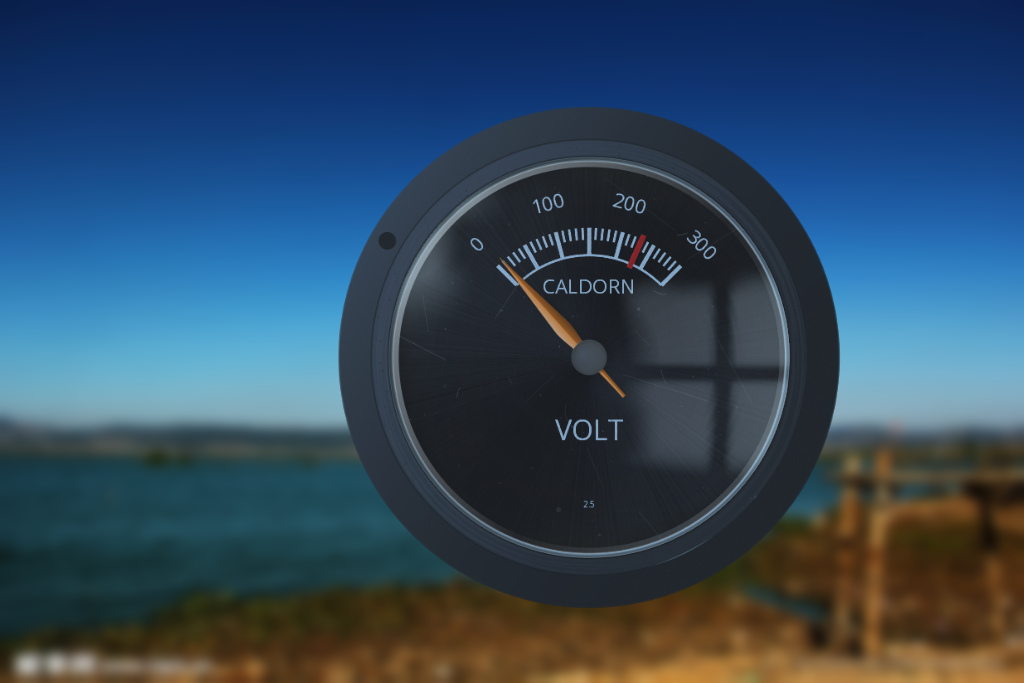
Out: 10 V
